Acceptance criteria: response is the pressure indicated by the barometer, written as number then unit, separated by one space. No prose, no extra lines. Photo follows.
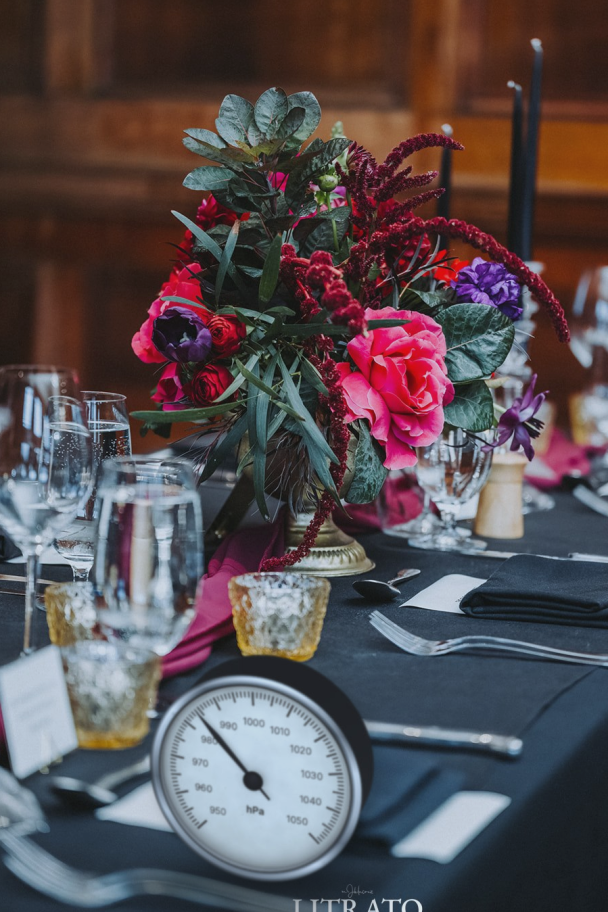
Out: 985 hPa
